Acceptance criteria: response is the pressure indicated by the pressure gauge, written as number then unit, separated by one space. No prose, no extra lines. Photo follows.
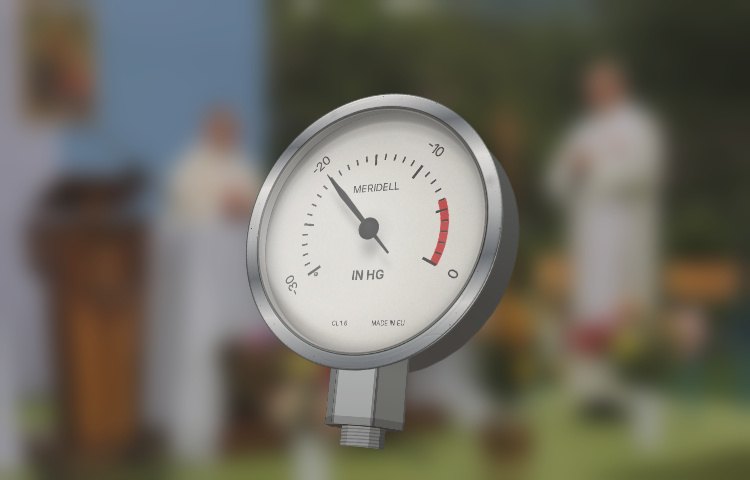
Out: -20 inHg
